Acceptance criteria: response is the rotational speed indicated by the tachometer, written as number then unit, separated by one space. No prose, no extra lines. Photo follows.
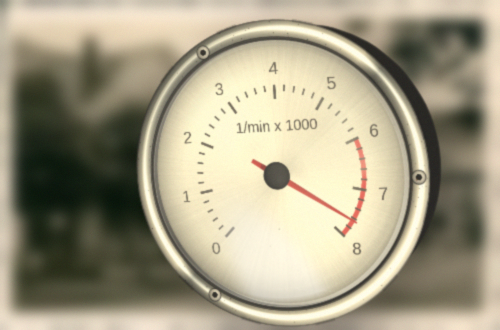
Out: 7600 rpm
